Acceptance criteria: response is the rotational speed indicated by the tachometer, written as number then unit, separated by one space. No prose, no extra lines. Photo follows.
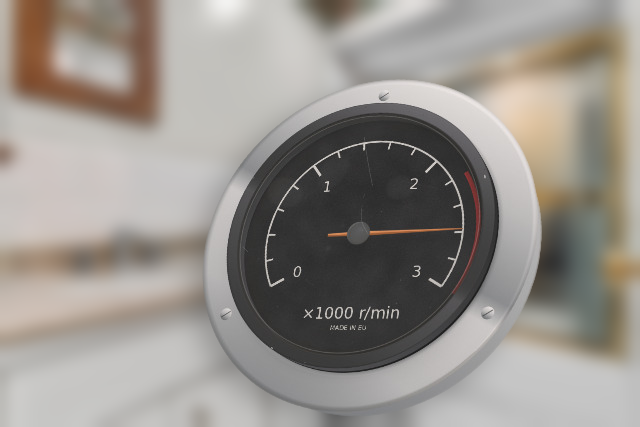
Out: 2600 rpm
